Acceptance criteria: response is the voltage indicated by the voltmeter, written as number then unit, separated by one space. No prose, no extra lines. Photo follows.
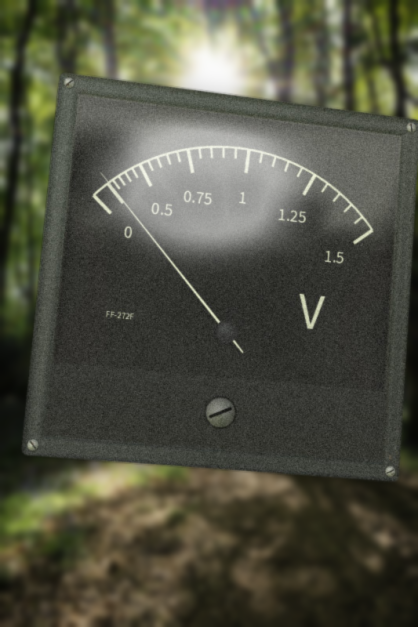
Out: 0.25 V
